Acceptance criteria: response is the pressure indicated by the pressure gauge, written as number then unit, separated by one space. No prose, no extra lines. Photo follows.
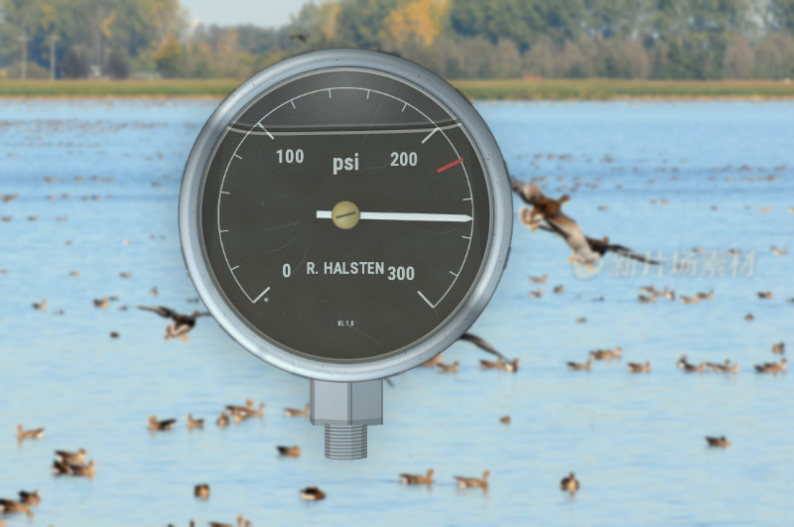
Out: 250 psi
